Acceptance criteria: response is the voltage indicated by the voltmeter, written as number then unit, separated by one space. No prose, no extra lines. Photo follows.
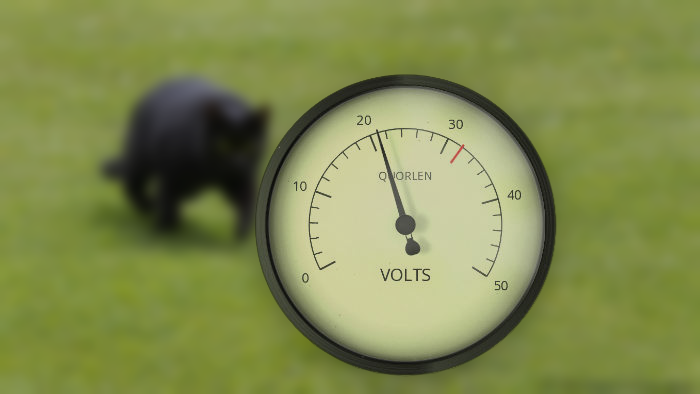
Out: 21 V
